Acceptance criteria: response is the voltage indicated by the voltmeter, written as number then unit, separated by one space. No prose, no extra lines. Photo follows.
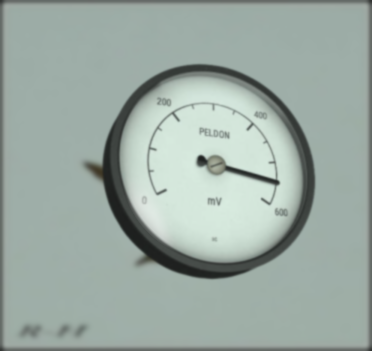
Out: 550 mV
